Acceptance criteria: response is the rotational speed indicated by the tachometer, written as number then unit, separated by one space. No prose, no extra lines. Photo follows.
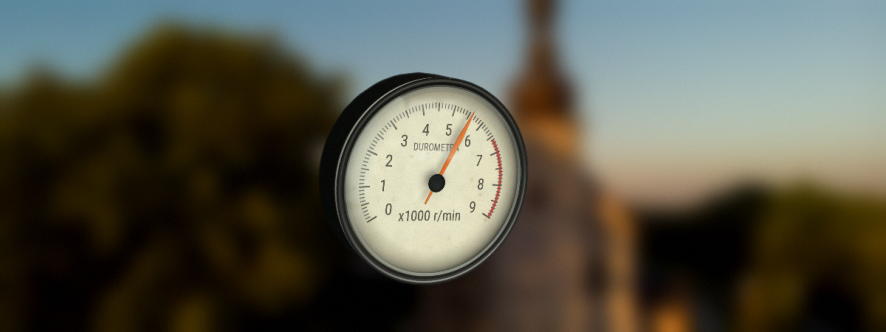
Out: 5500 rpm
